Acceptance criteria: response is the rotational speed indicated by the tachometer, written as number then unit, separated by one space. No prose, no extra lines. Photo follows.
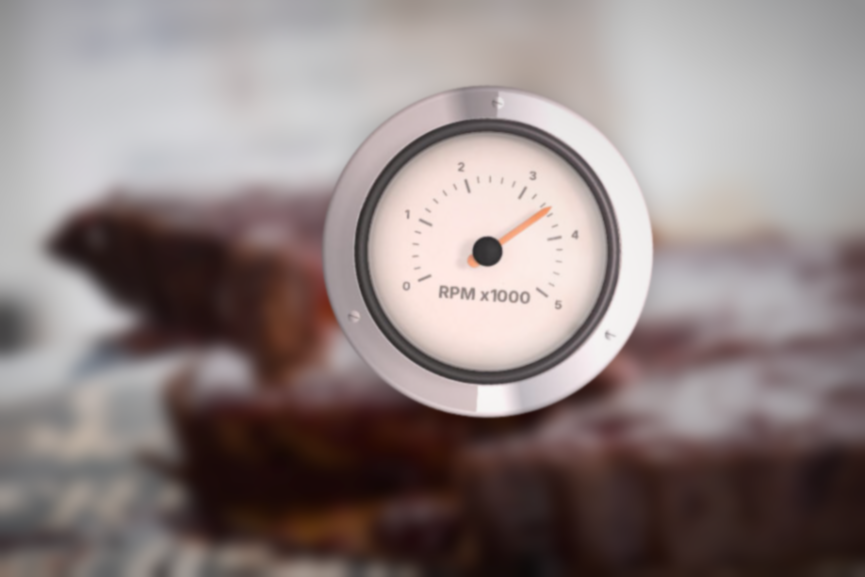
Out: 3500 rpm
